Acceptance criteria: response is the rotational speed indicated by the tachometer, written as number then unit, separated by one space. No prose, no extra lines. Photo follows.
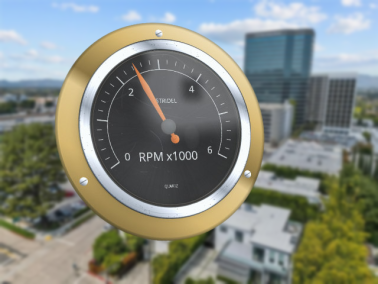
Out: 2400 rpm
